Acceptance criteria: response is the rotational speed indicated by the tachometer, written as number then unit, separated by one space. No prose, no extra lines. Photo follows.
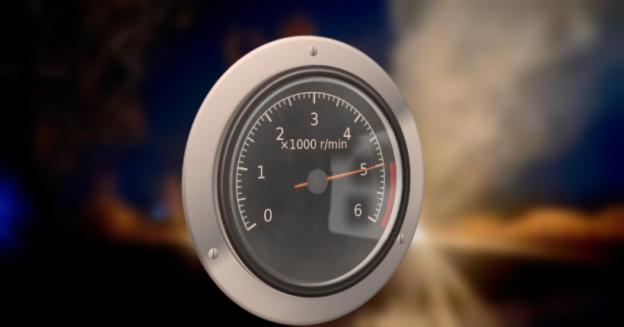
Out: 5000 rpm
